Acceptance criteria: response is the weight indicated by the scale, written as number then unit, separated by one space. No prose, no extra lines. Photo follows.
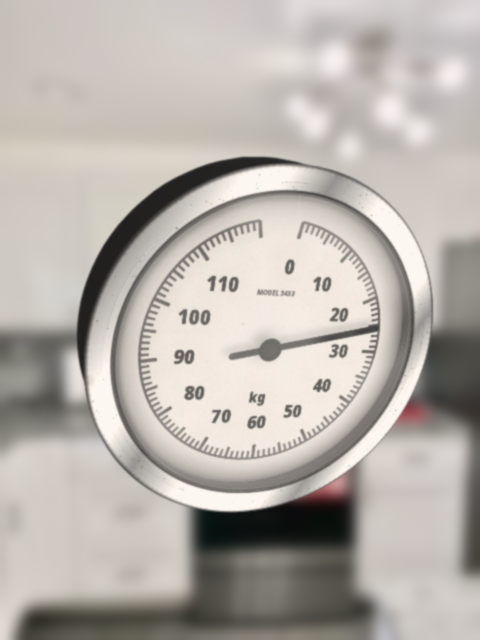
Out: 25 kg
